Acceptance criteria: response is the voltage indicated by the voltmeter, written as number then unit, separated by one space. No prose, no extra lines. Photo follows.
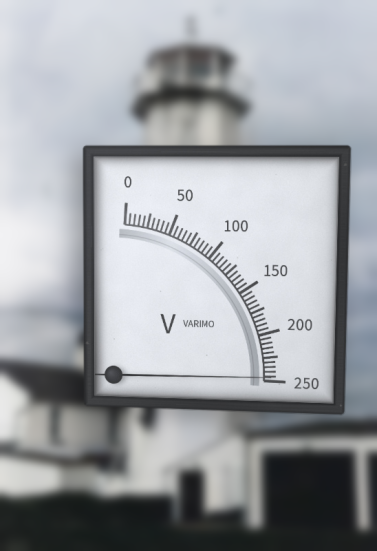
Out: 245 V
